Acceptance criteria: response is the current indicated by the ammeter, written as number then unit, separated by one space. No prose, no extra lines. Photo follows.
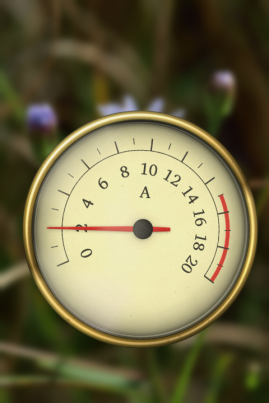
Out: 2 A
